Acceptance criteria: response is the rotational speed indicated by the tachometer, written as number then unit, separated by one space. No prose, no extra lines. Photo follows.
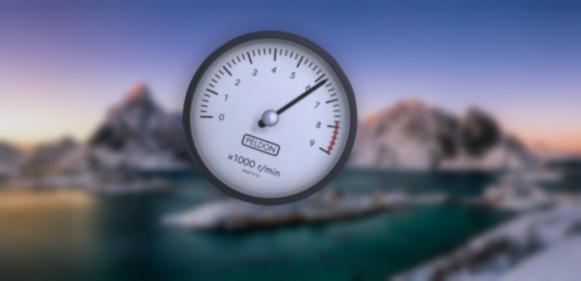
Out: 6200 rpm
